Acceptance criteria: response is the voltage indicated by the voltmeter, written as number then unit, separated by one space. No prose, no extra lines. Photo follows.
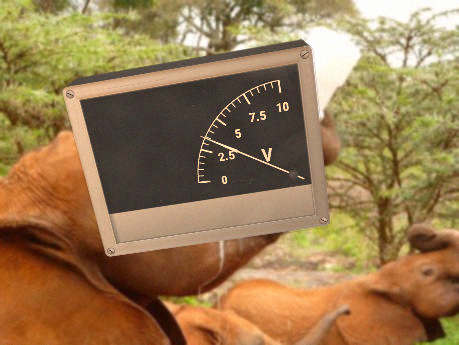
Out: 3.5 V
